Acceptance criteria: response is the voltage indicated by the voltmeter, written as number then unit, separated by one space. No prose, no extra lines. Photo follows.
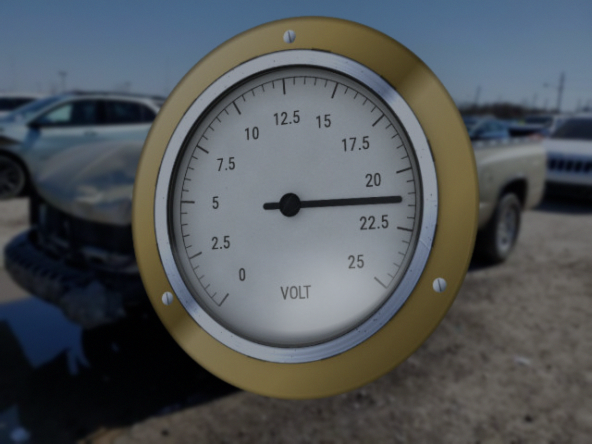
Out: 21.25 V
